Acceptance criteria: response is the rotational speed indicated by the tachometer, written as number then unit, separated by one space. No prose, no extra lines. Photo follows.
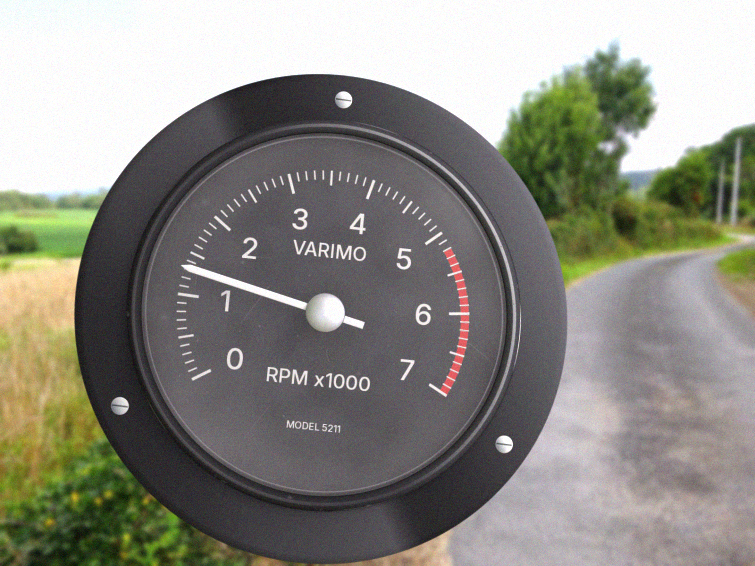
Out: 1300 rpm
